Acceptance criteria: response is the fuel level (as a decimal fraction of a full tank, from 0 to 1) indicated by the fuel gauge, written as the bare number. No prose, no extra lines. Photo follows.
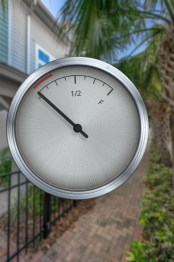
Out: 0
